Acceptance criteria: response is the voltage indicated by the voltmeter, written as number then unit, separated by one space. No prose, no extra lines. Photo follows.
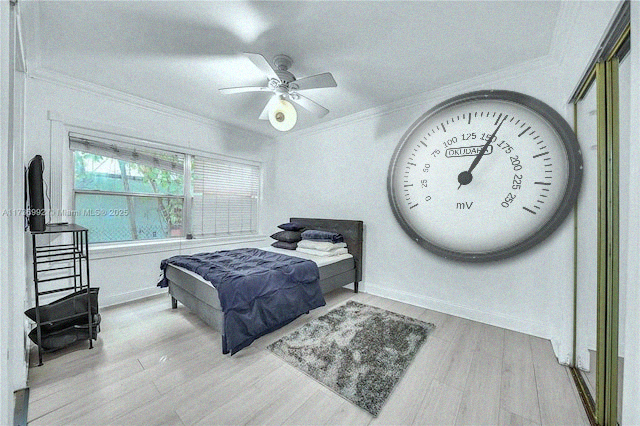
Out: 155 mV
